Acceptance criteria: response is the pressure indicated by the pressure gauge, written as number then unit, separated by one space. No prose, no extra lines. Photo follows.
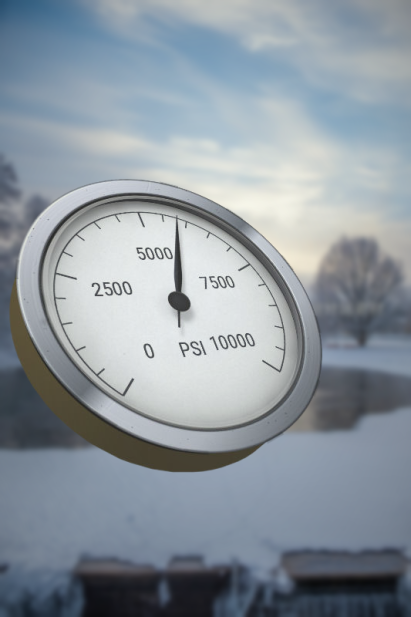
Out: 5750 psi
